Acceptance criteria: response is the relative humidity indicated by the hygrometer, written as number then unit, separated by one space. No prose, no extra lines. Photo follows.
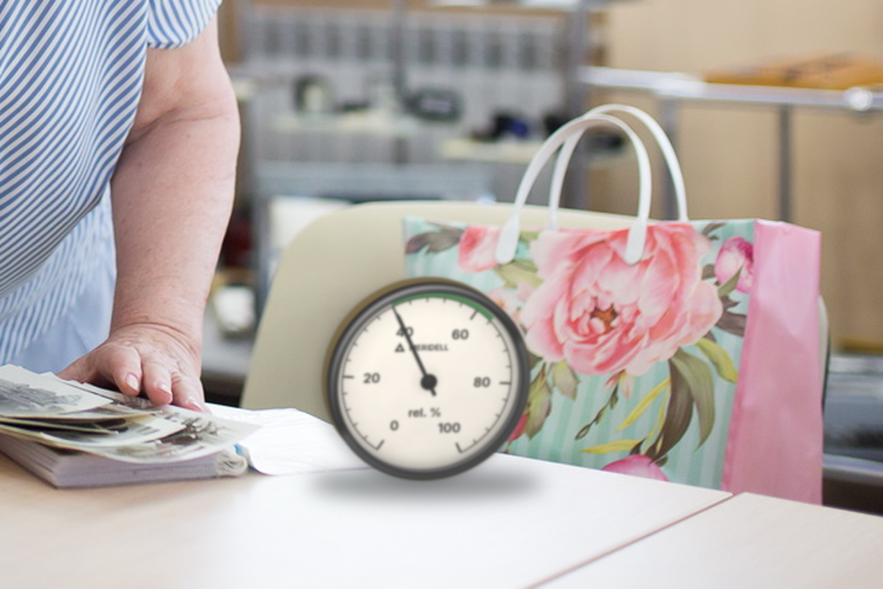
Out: 40 %
